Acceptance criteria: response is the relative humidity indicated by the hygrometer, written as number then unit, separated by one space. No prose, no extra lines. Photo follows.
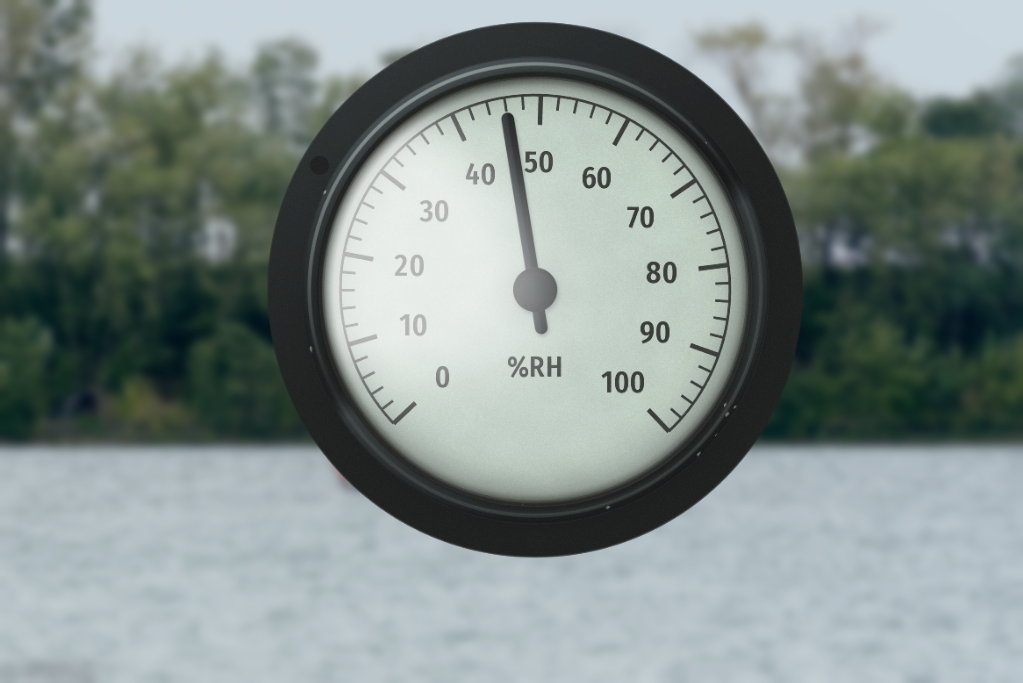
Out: 46 %
